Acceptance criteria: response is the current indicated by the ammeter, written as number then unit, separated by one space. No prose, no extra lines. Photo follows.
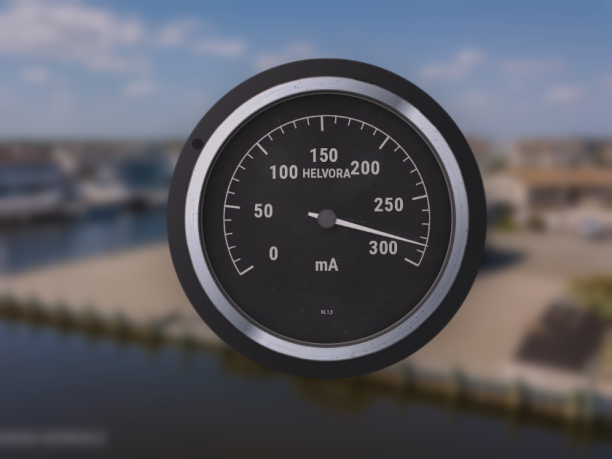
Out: 285 mA
